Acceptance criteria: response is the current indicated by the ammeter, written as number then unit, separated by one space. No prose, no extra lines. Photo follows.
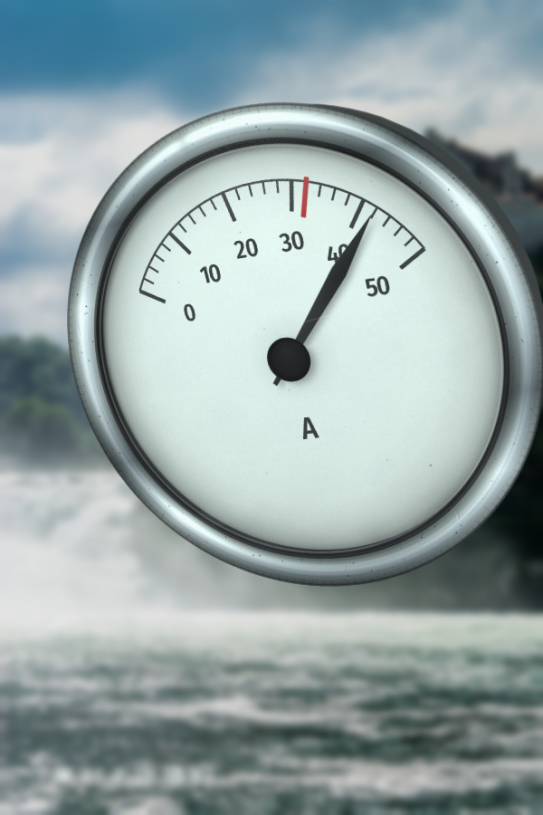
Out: 42 A
